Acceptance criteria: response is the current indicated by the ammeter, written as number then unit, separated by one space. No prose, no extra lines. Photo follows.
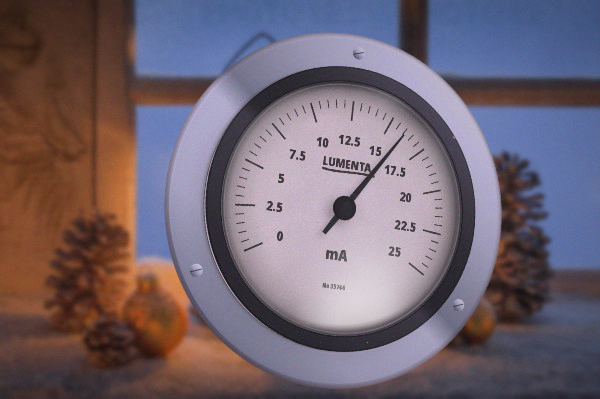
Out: 16 mA
